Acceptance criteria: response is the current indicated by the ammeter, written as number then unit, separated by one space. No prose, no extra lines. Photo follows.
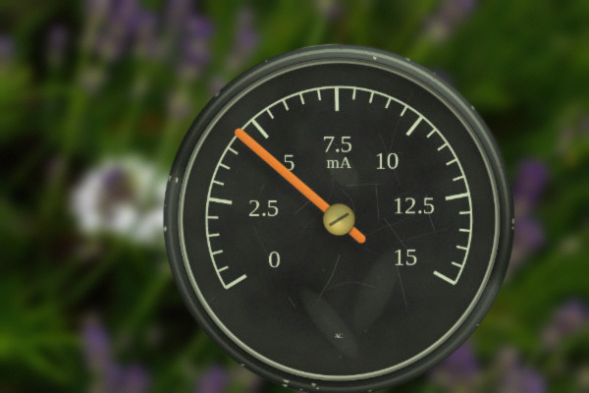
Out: 4.5 mA
